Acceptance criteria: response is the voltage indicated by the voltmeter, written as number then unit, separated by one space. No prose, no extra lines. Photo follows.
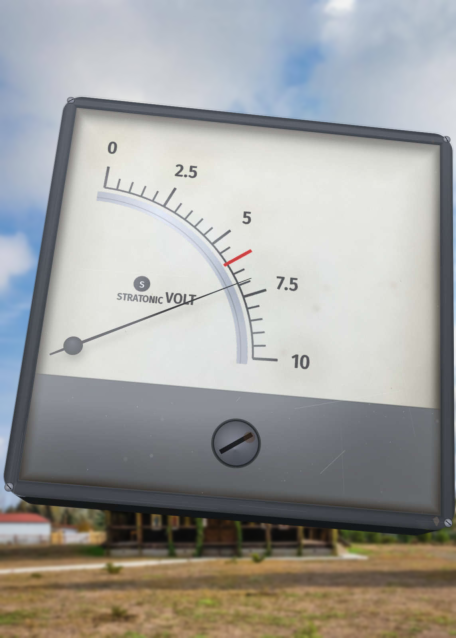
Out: 7 V
